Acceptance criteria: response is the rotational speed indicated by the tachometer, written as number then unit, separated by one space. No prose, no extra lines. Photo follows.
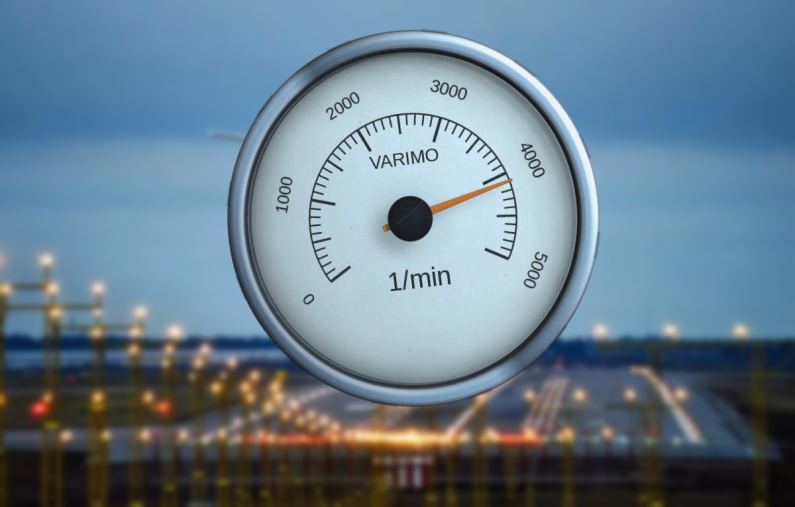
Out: 4100 rpm
